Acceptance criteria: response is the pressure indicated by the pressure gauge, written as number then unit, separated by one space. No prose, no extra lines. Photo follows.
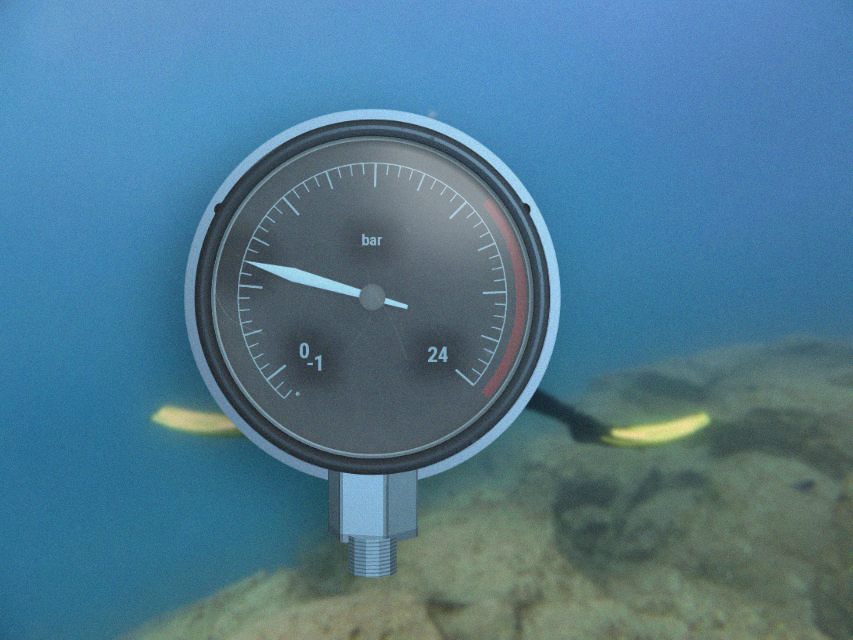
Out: 5 bar
